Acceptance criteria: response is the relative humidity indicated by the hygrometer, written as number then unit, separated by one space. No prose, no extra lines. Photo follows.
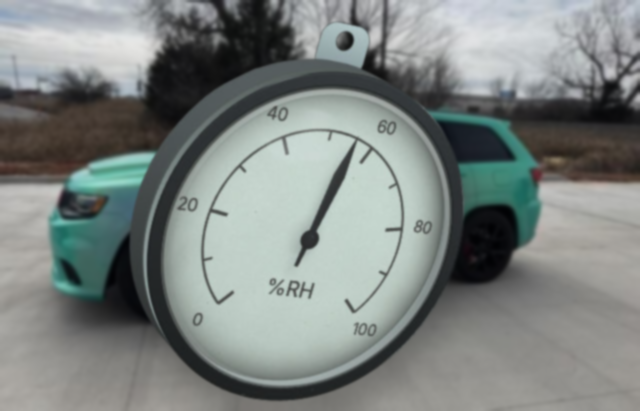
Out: 55 %
